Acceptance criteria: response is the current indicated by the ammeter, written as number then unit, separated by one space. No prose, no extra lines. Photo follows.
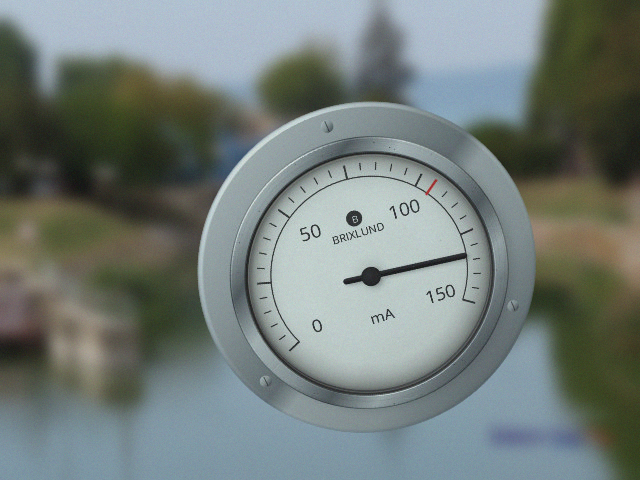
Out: 132.5 mA
